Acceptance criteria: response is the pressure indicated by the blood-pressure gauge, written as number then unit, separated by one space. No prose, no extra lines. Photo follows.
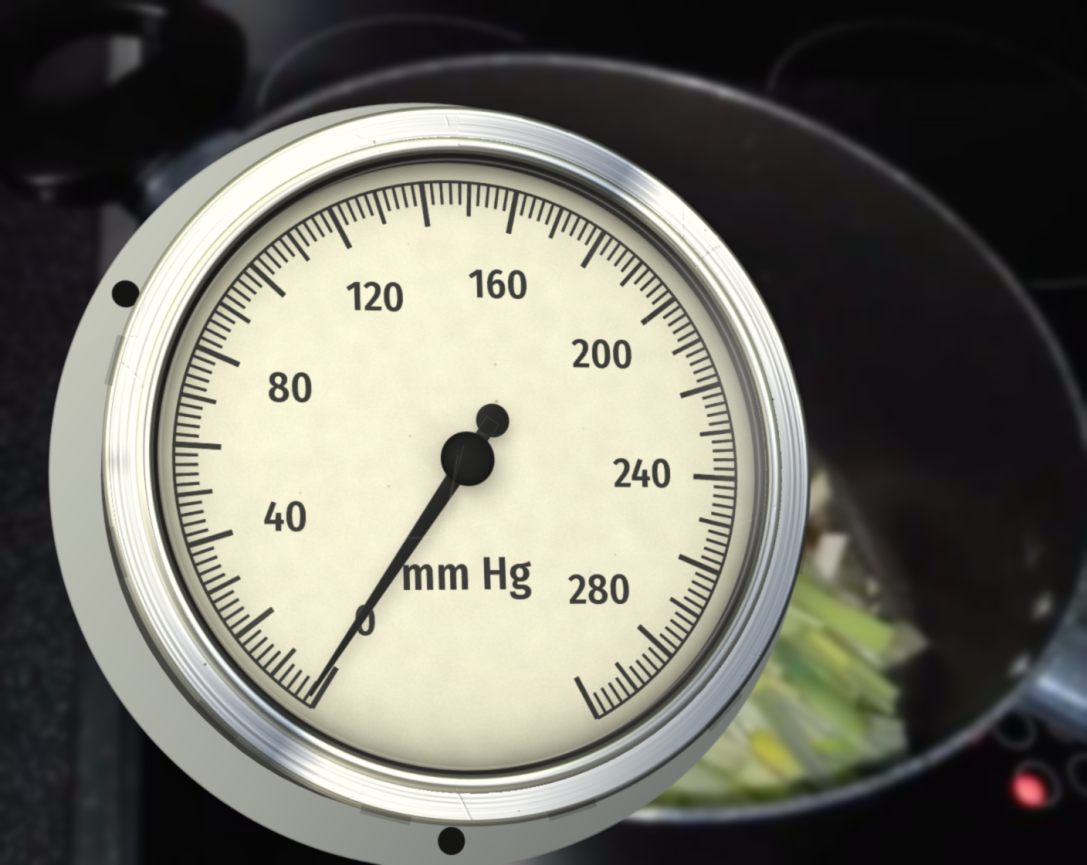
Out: 2 mmHg
